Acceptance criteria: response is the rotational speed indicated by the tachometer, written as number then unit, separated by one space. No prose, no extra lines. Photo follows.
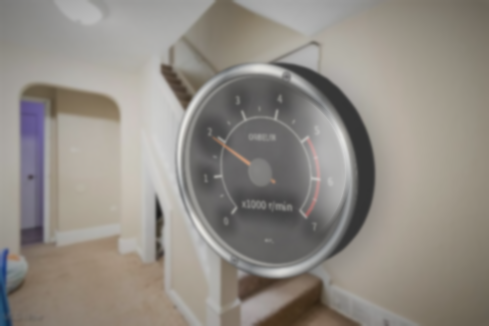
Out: 2000 rpm
